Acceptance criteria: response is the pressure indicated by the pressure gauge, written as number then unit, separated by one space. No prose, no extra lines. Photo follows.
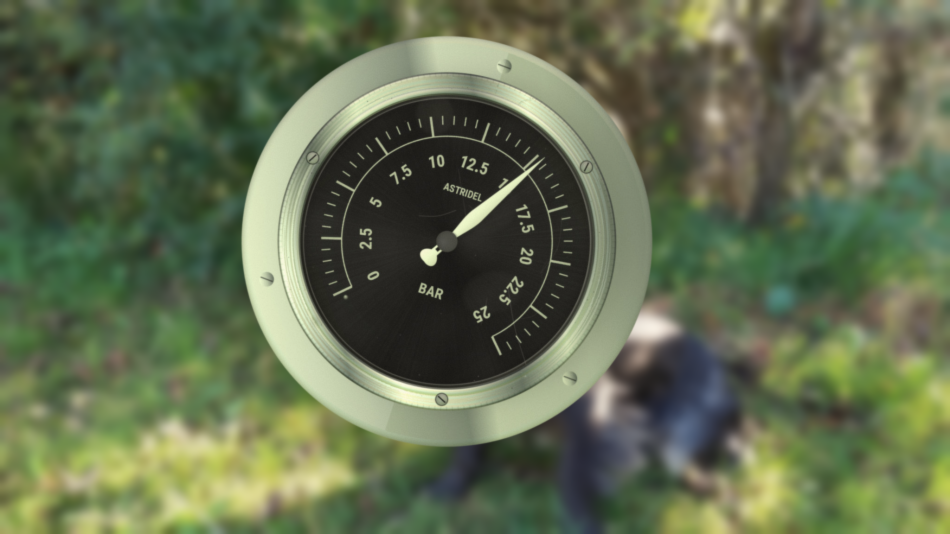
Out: 15.25 bar
